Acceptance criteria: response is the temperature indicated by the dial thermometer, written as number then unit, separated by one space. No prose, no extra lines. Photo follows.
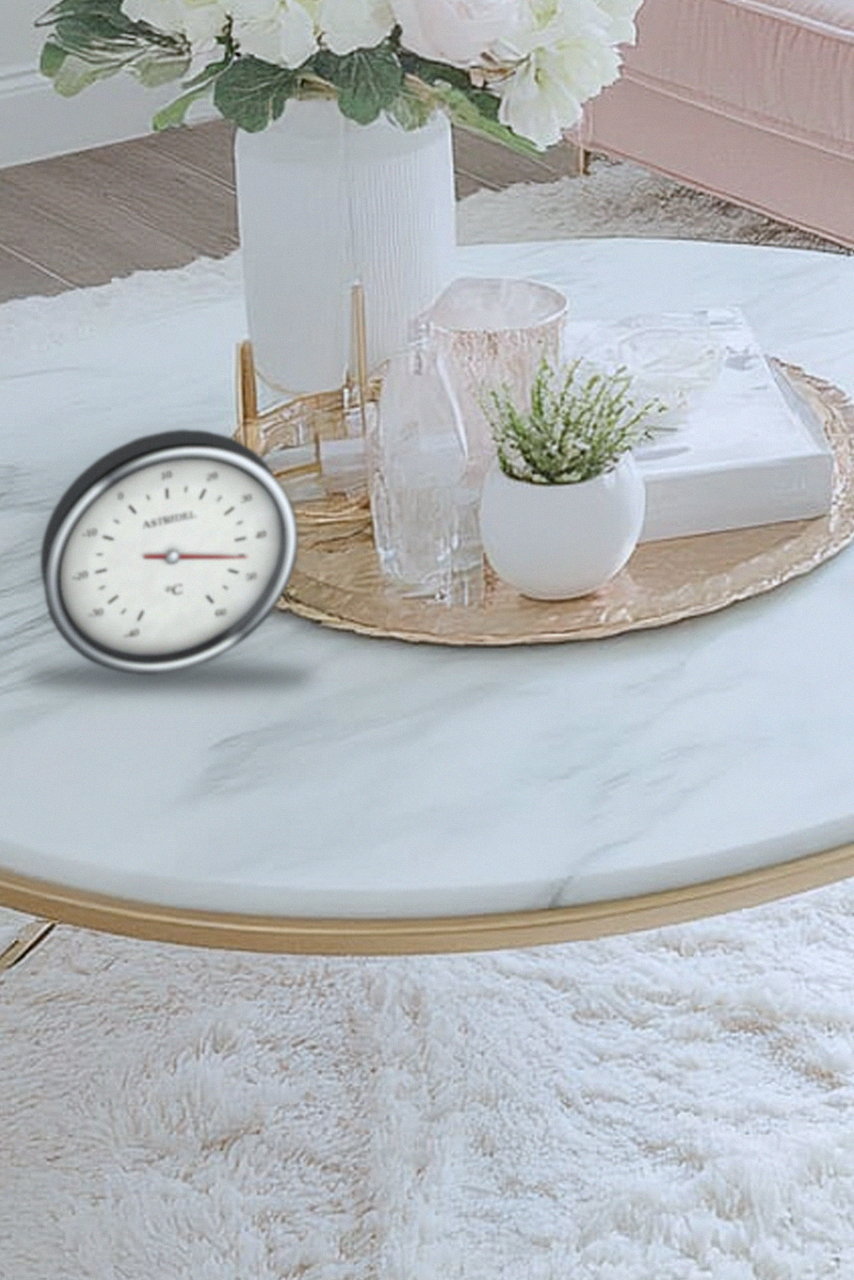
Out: 45 °C
